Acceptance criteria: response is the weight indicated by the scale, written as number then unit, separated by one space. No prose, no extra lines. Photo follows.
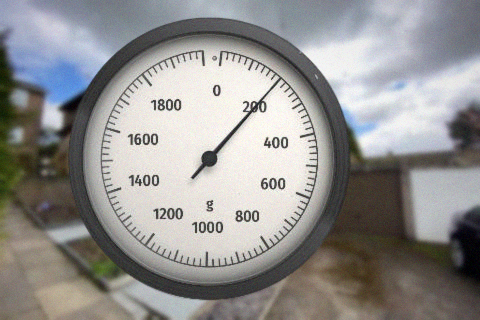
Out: 200 g
